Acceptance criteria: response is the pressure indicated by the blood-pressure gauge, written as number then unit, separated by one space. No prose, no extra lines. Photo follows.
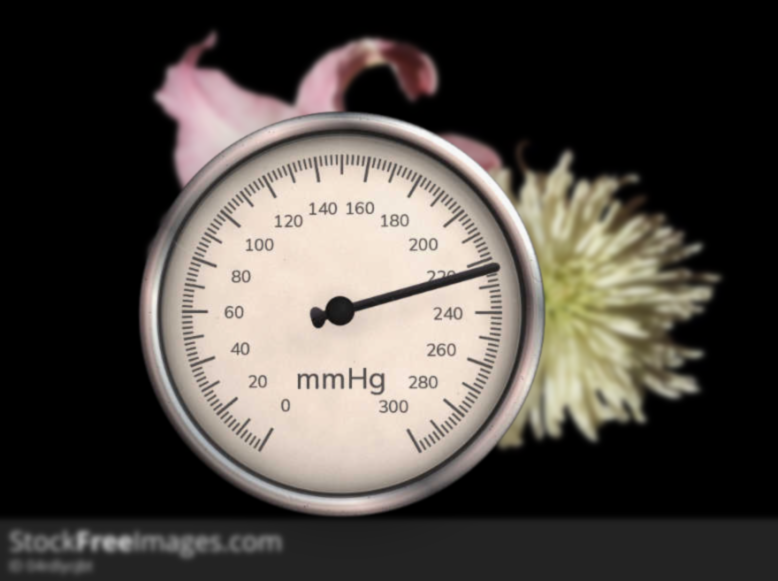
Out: 224 mmHg
